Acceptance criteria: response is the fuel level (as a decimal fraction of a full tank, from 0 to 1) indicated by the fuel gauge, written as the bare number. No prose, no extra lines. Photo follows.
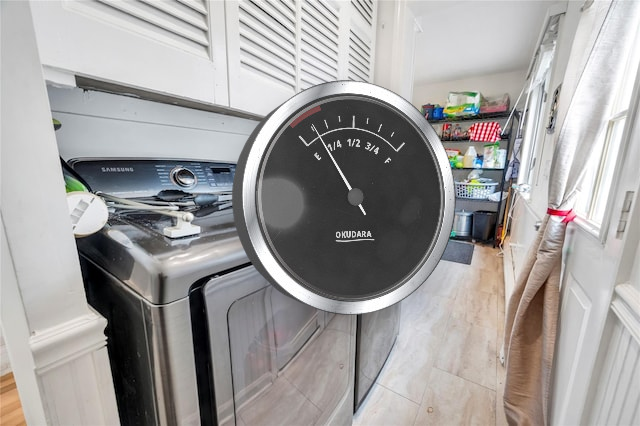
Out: 0.125
